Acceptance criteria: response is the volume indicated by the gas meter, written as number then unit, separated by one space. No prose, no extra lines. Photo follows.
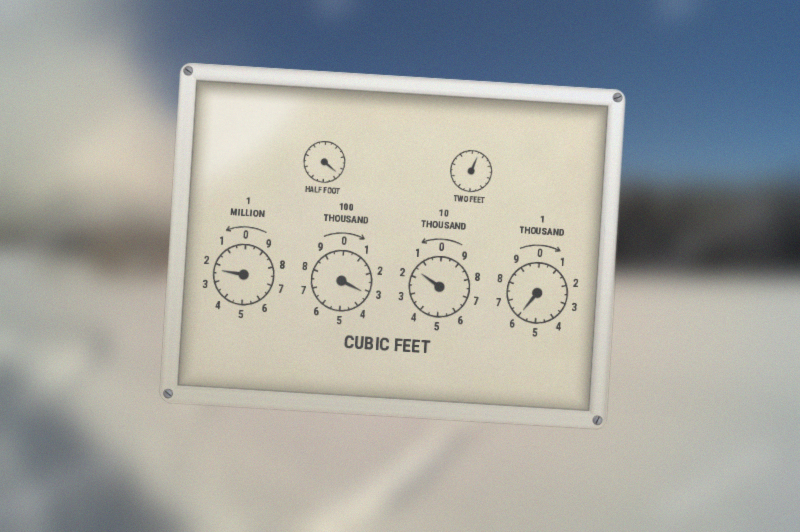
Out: 231600 ft³
